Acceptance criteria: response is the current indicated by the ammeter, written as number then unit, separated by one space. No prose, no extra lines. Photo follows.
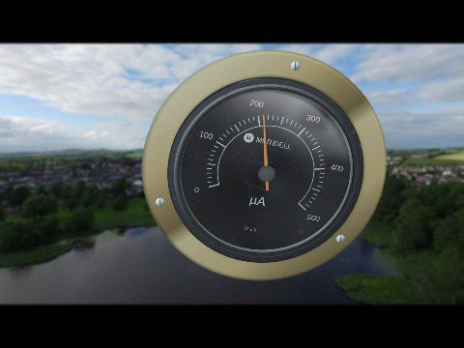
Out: 210 µA
